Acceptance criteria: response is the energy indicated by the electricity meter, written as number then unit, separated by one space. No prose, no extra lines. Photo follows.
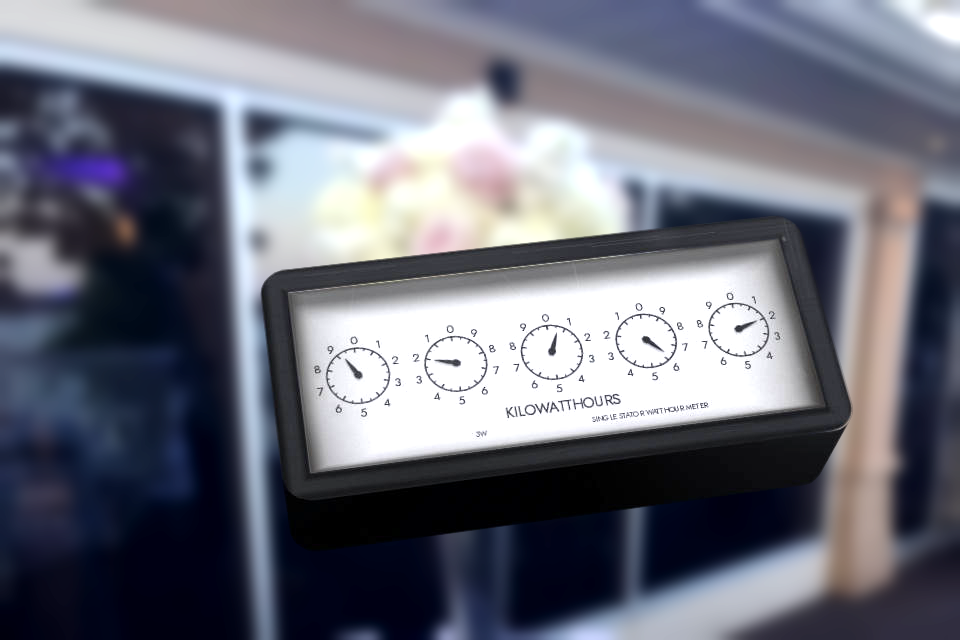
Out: 92062 kWh
